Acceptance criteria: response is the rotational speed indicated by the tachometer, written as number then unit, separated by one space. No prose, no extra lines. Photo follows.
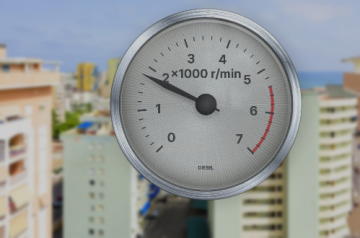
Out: 1800 rpm
